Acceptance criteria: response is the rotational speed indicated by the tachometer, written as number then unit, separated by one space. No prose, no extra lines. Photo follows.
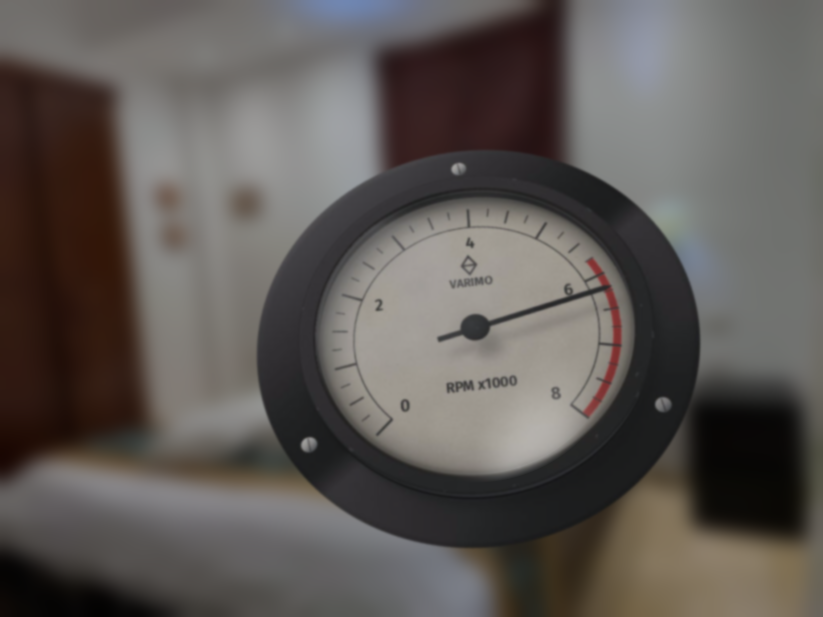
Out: 6250 rpm
